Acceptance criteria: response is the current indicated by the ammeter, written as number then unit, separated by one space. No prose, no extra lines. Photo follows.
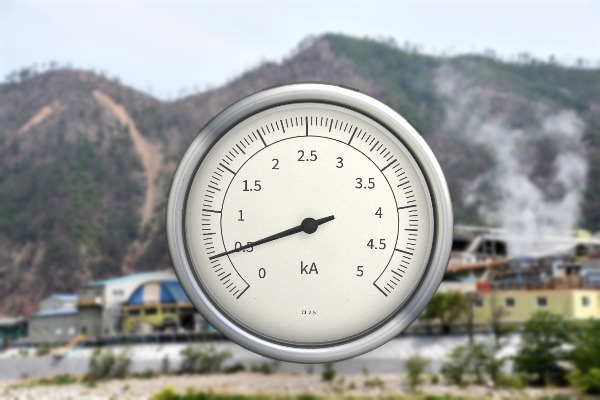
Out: 0.5 kA
